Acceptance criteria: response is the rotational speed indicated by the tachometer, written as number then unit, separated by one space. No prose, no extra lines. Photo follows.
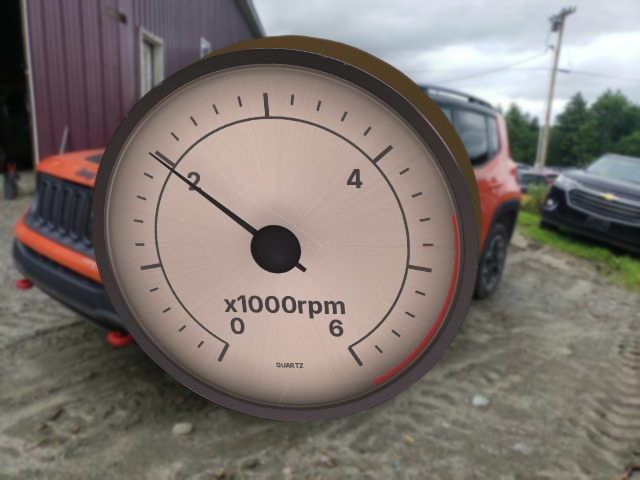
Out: 2000 rpm
